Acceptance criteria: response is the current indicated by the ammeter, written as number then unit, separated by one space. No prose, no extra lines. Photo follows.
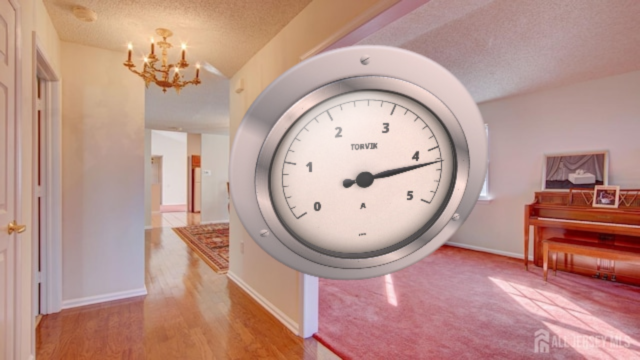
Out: 4.2 A
